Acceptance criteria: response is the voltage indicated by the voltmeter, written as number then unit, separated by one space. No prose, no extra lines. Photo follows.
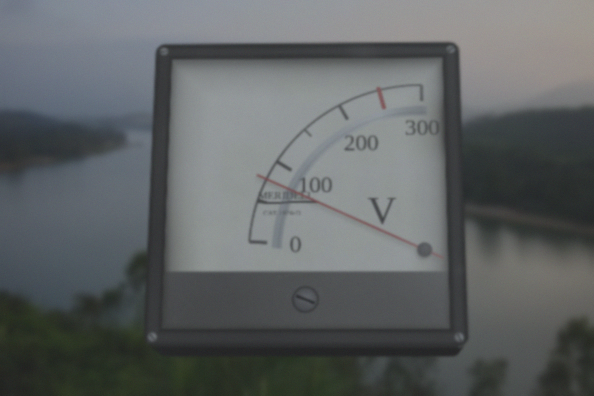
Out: 75 V
